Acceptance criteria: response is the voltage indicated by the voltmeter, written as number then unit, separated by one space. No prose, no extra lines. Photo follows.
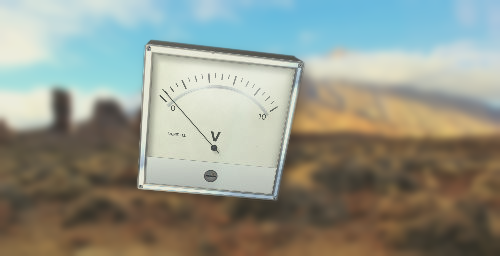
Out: 0.5 V
